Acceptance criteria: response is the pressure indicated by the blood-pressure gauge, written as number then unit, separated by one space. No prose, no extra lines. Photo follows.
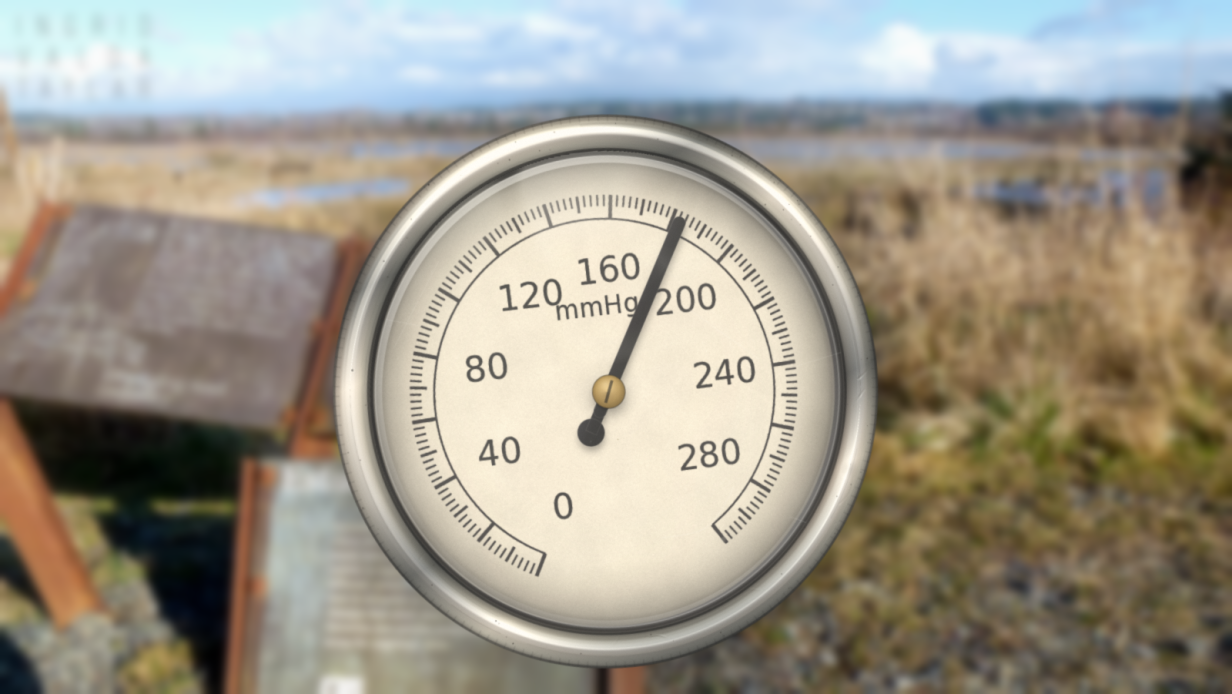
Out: 182 mmHg
